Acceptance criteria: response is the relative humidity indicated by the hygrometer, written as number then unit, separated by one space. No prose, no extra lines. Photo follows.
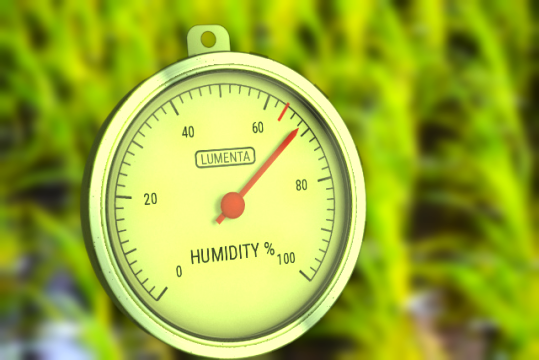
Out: 68 %
